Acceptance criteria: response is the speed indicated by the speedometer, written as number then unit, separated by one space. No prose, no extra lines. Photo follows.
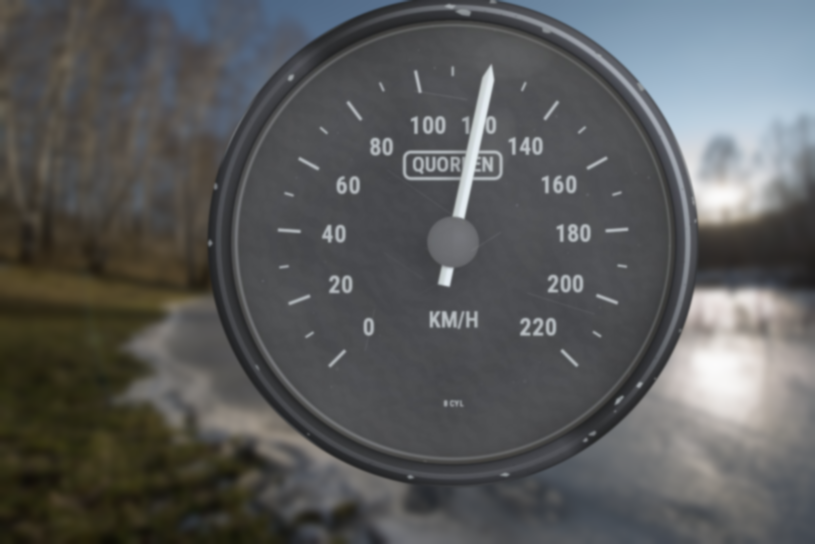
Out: 120 km/h
